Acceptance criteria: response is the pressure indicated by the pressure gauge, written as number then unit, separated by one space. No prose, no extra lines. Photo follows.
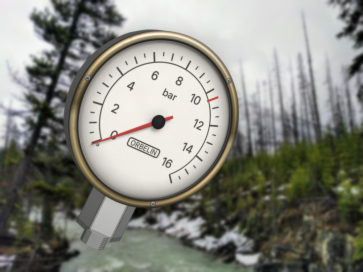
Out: 0 bar
